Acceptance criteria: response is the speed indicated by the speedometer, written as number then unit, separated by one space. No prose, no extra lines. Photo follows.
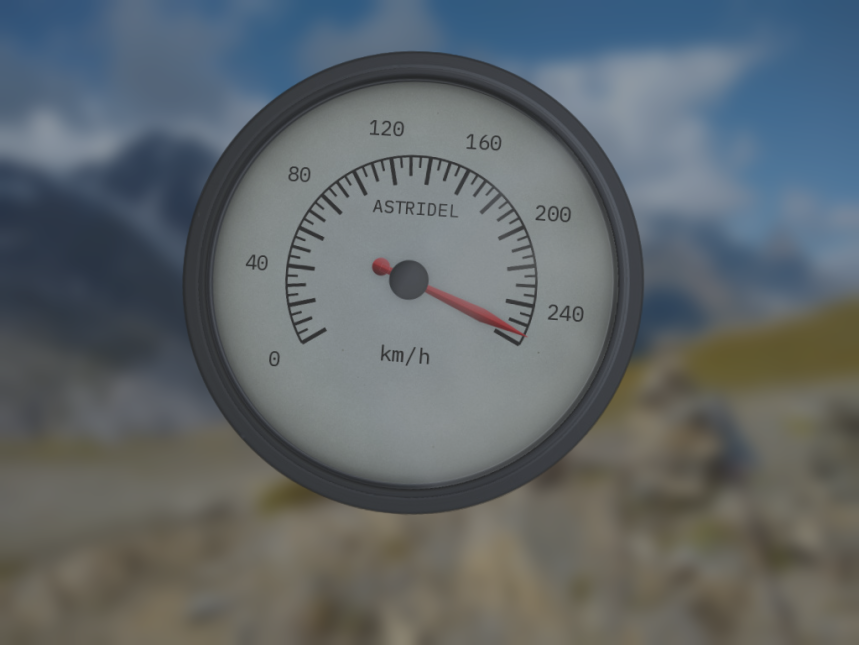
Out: 255 km/h
